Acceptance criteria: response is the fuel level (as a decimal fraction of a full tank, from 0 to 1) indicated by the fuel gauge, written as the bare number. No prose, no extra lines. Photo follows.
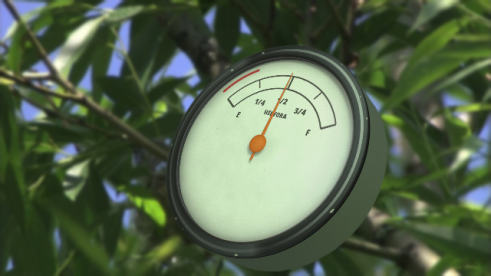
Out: 0.5
